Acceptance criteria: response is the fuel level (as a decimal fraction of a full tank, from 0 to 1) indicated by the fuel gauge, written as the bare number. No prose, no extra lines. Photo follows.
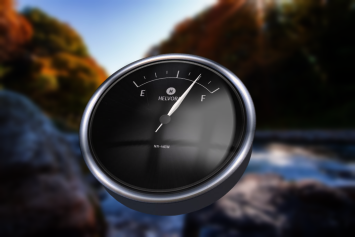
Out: 0.75
